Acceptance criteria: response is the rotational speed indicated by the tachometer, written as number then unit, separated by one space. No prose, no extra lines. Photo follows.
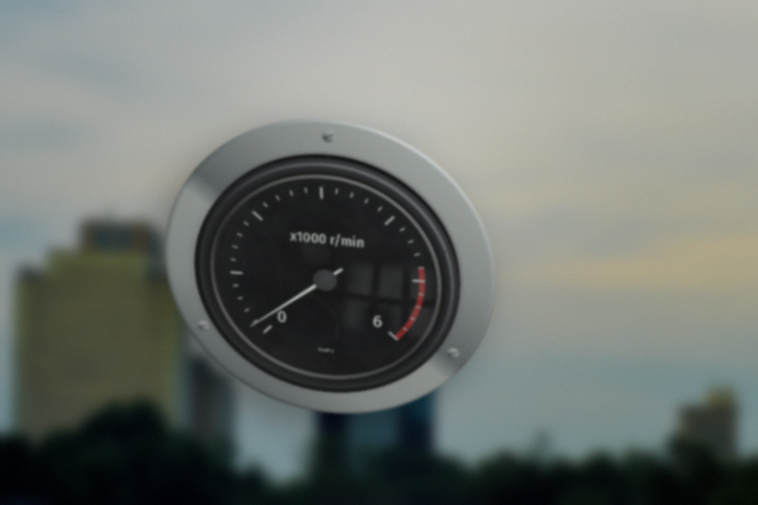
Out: 200 rpm
